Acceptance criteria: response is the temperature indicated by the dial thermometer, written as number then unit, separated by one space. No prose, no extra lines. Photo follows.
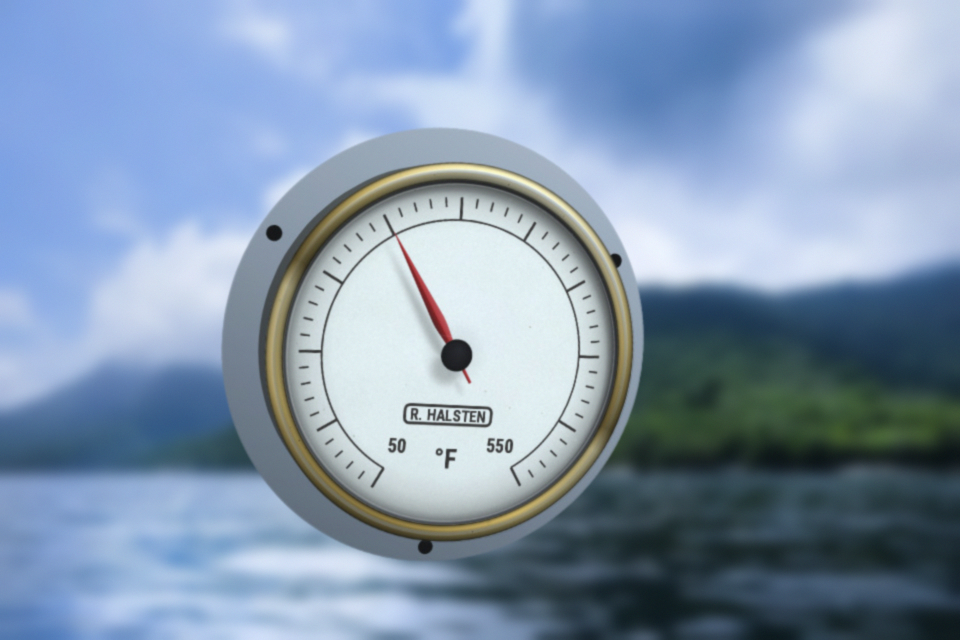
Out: 250 °F
